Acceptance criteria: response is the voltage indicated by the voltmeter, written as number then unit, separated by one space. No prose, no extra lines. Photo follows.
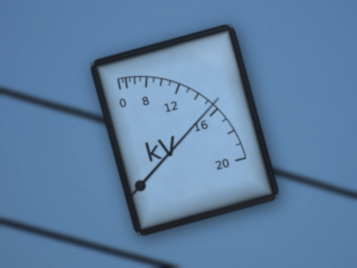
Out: 15.5 kV
